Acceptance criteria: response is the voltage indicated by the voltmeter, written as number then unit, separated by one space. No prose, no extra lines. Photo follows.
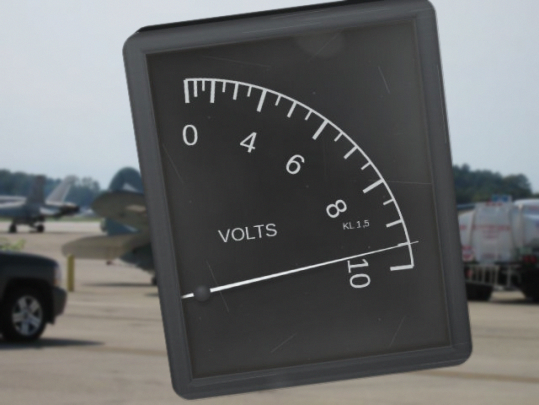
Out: 9.5 V
